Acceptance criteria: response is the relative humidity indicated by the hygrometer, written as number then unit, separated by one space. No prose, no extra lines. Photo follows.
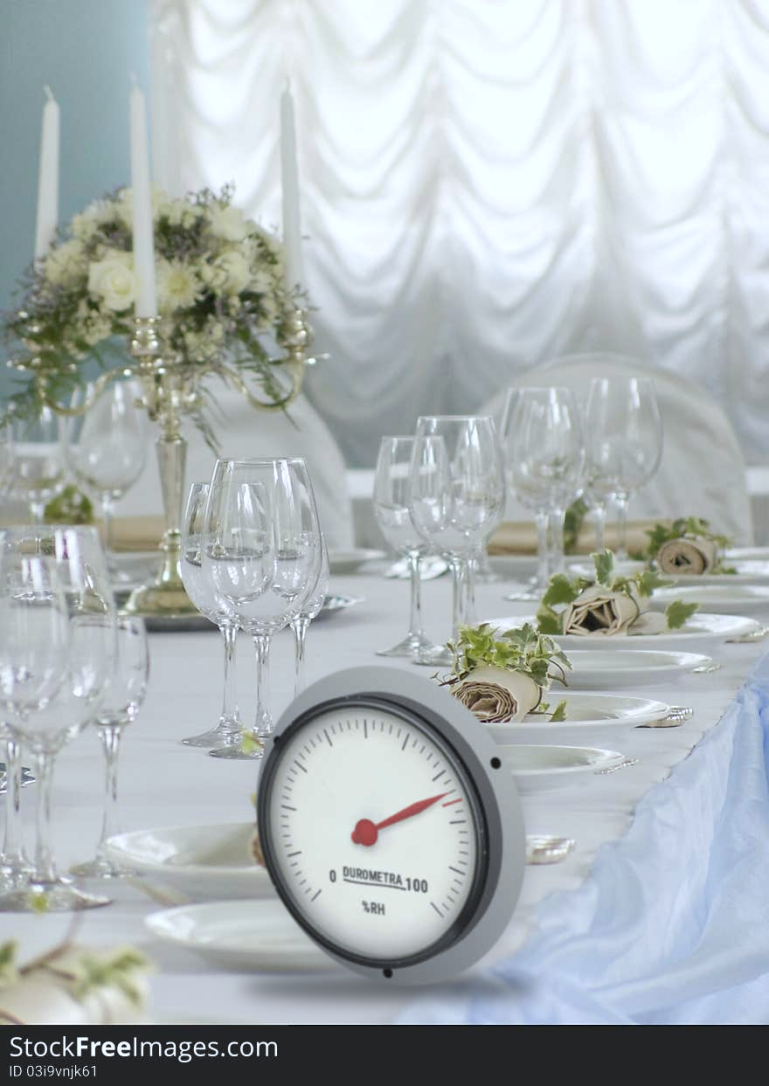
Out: 74 %
